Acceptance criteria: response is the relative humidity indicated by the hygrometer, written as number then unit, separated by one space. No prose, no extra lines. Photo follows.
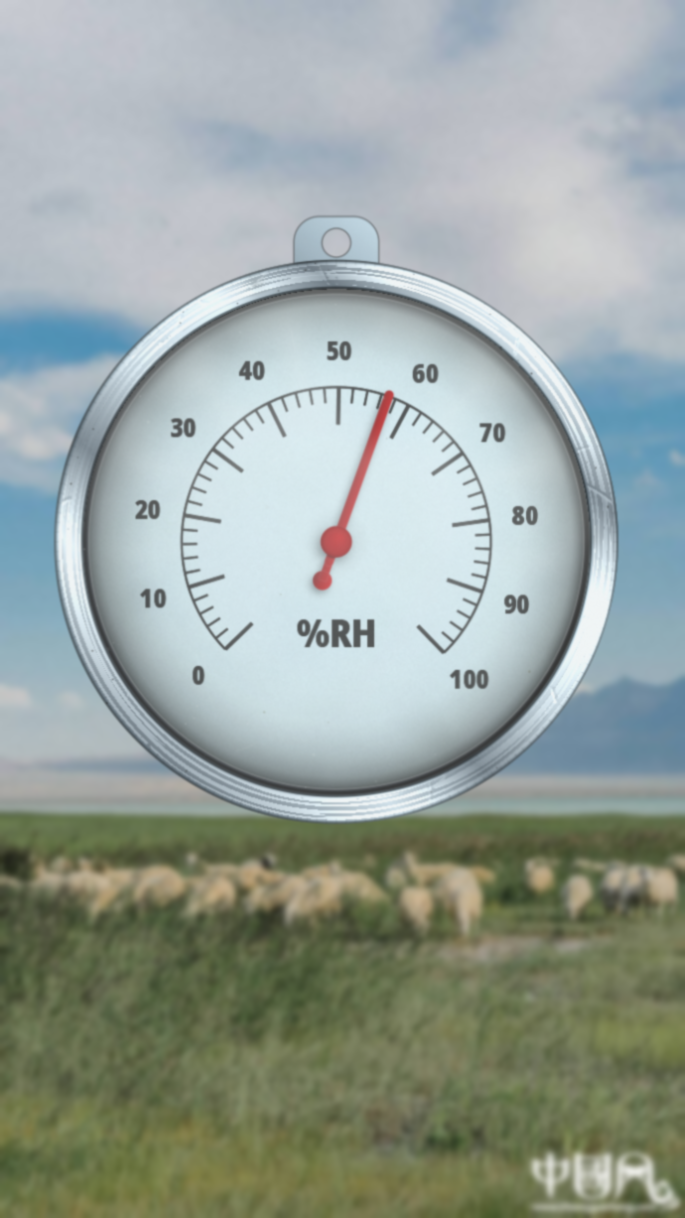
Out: 57 %
